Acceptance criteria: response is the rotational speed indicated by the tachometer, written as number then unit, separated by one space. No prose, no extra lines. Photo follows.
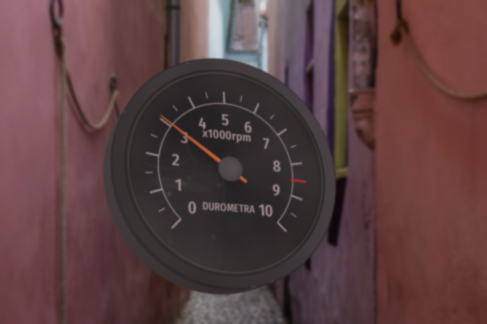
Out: 3000 rpm
